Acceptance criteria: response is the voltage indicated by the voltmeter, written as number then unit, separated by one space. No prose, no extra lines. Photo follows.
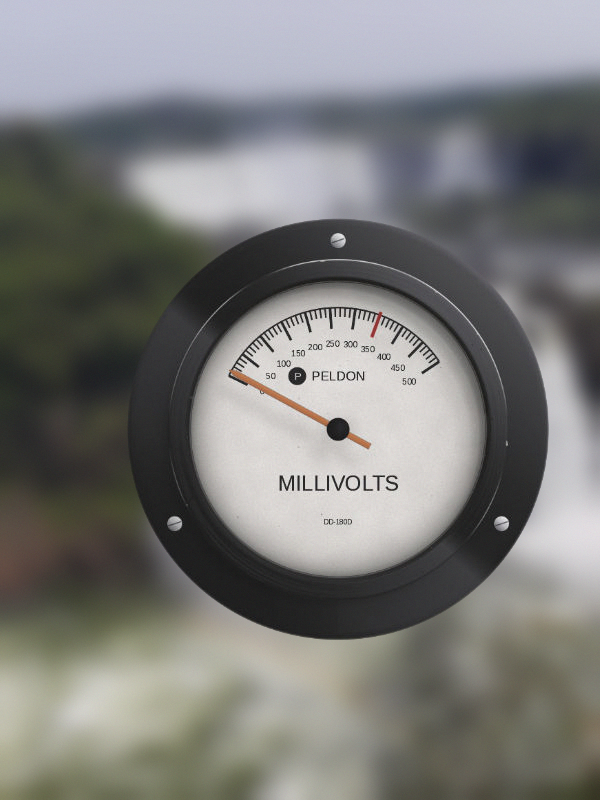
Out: 10 mV
